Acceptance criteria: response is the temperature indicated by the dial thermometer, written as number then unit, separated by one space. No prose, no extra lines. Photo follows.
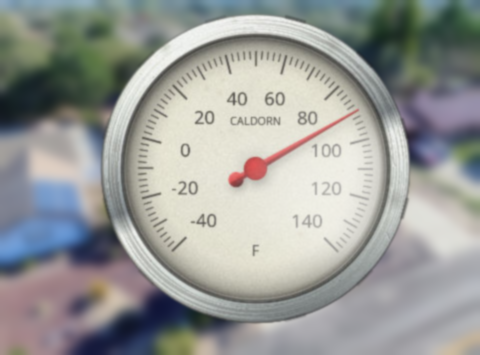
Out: 90 °F
